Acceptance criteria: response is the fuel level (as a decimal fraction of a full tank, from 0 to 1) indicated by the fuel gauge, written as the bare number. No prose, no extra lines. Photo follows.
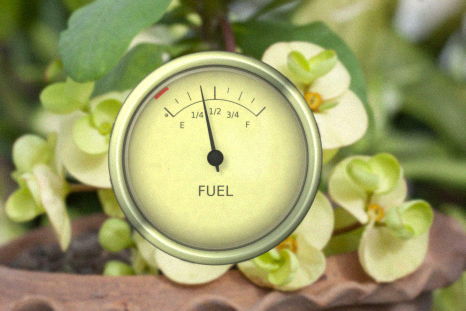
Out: 0.375
